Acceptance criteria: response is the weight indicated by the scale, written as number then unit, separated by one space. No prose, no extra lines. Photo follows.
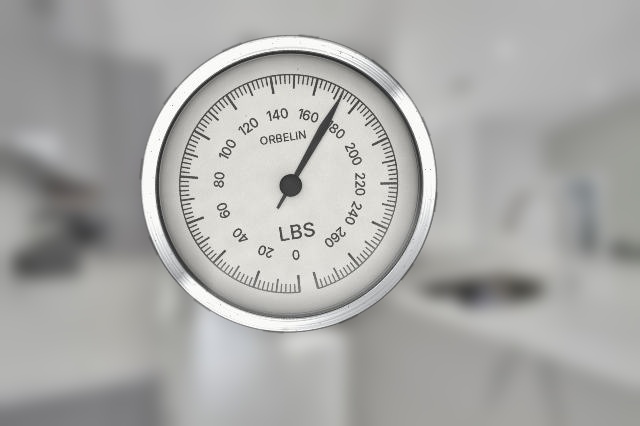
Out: 172 lb
